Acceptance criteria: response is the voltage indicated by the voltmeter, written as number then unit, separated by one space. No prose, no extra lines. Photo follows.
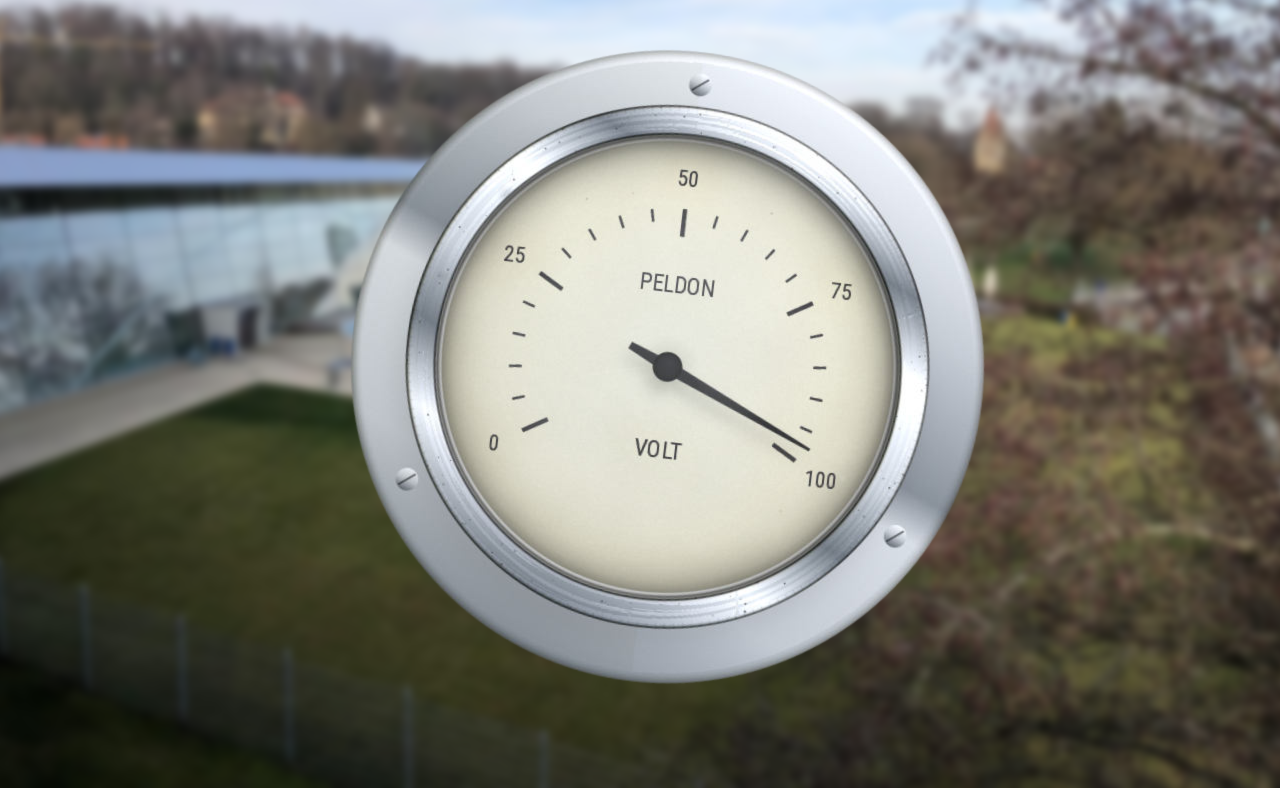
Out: 97.5 V
